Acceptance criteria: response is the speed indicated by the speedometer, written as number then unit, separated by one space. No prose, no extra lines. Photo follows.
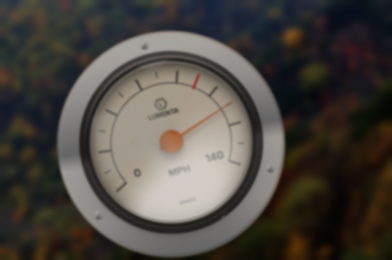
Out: 110 mph
